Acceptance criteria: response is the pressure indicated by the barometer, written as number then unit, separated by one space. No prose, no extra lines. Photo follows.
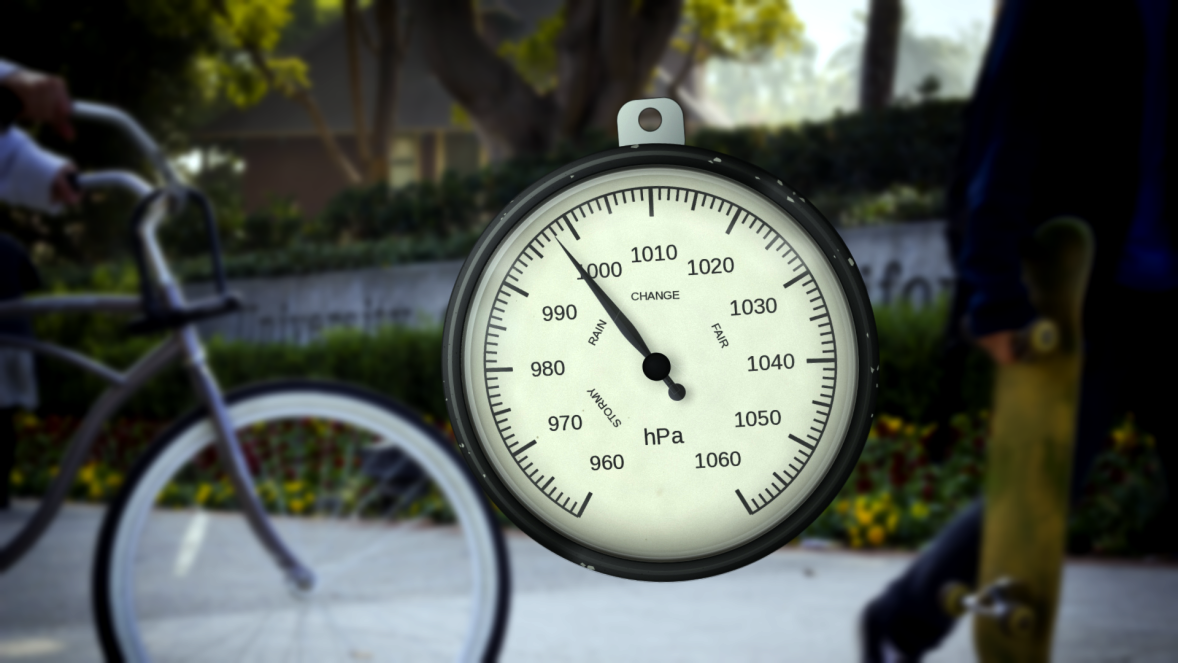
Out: 998 hPa
